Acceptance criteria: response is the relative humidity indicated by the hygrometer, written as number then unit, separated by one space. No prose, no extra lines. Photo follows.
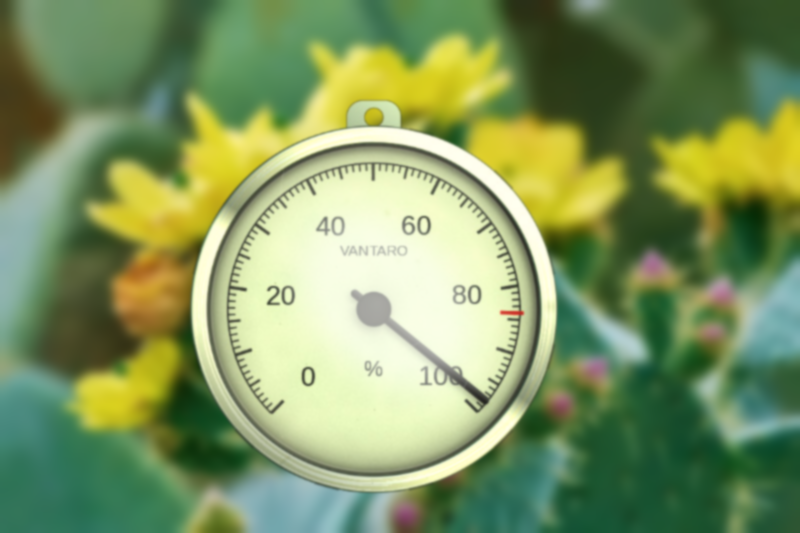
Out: 98 %
